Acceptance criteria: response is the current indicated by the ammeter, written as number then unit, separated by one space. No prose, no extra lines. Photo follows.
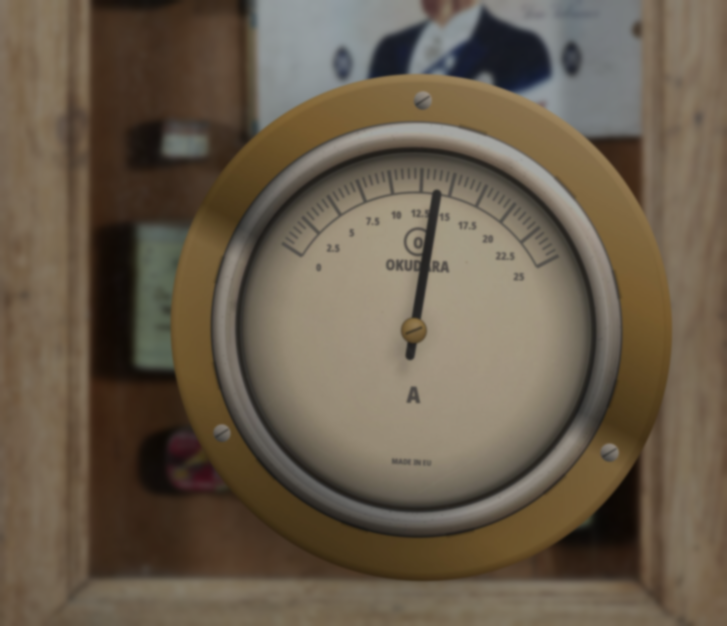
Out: 14 A
